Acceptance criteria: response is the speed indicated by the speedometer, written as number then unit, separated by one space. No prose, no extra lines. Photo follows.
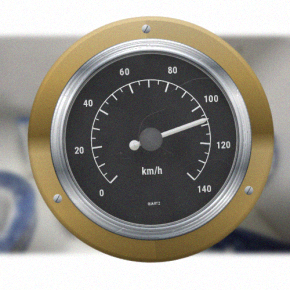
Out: 107.5 km/h
